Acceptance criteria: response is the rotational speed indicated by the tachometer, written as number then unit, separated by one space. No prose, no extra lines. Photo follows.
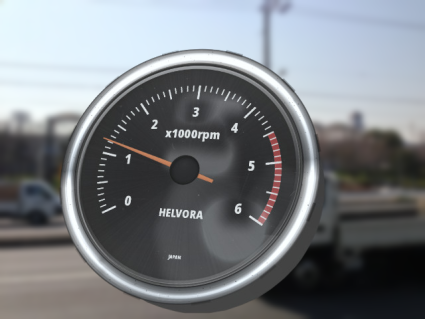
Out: 1200 rpm
